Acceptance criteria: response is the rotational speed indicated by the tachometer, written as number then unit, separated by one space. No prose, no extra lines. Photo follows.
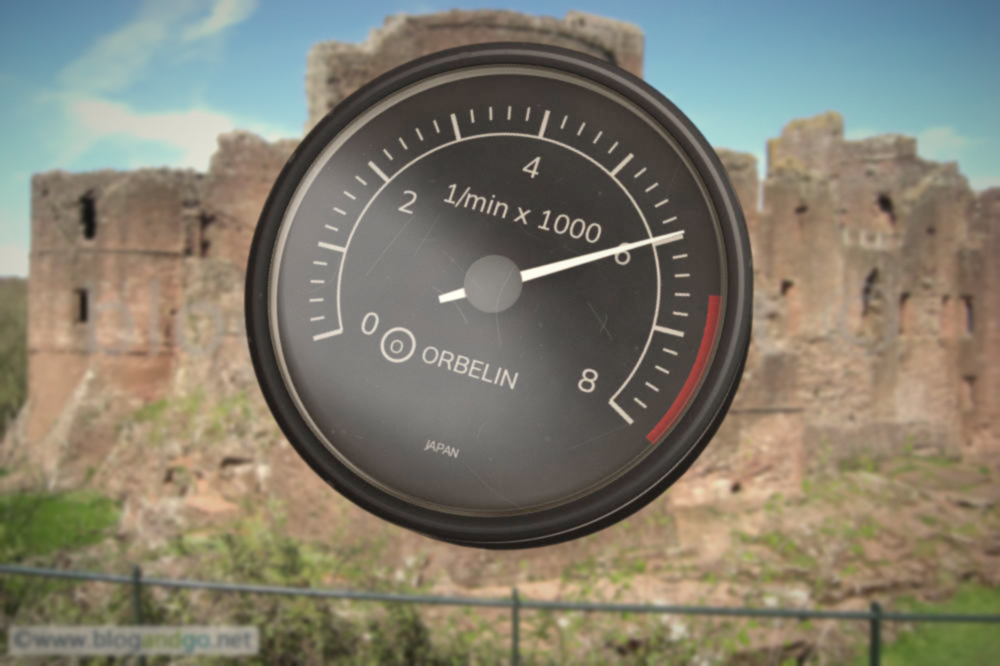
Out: 6000 rpm
